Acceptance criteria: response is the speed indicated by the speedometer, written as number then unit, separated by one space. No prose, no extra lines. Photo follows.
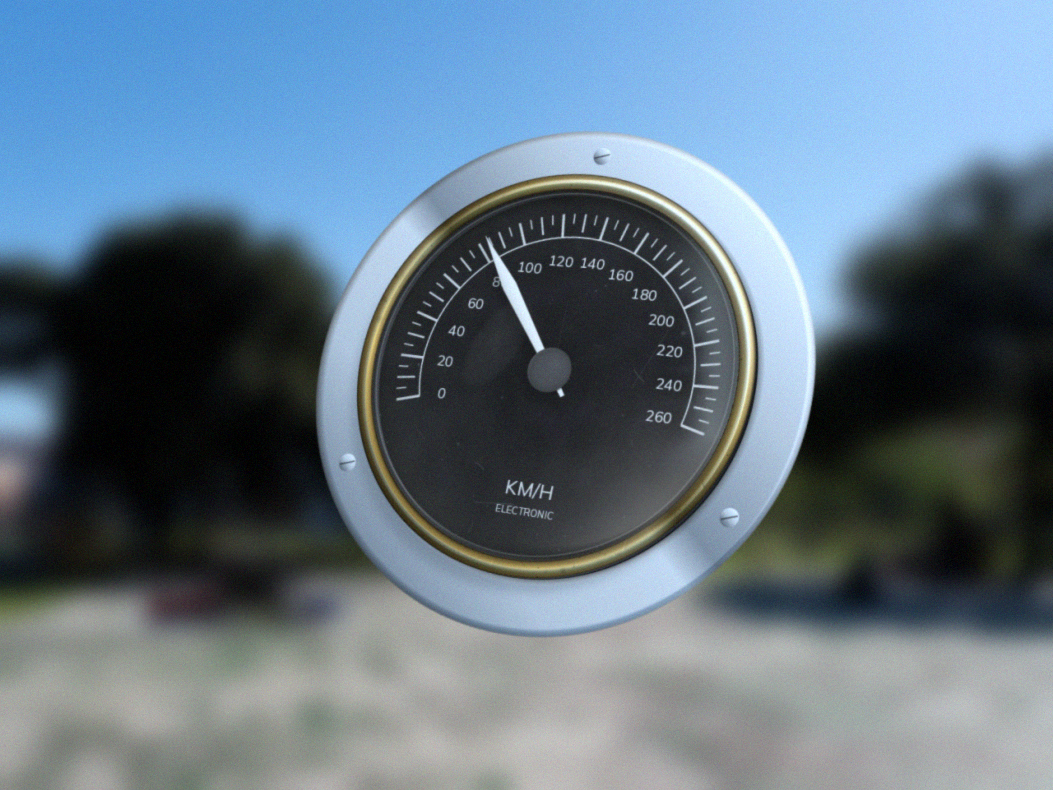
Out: 85 km/h
